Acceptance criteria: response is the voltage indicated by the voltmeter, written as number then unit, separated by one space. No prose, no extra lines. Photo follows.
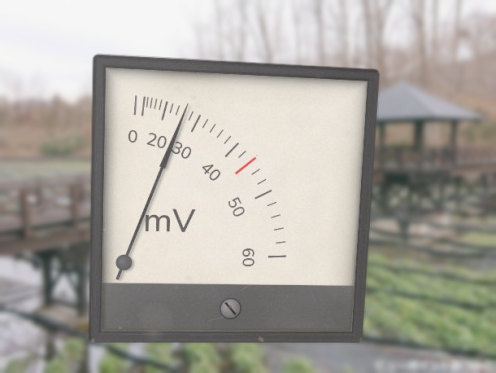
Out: 26 mV
